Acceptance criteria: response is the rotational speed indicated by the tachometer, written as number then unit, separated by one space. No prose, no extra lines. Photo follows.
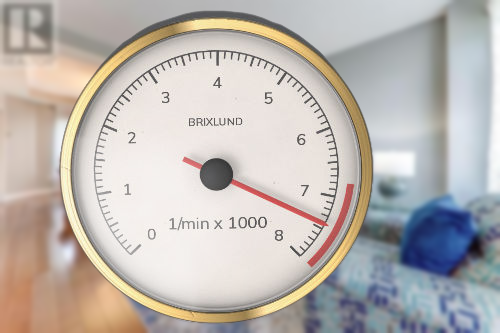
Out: 7400 rpm
